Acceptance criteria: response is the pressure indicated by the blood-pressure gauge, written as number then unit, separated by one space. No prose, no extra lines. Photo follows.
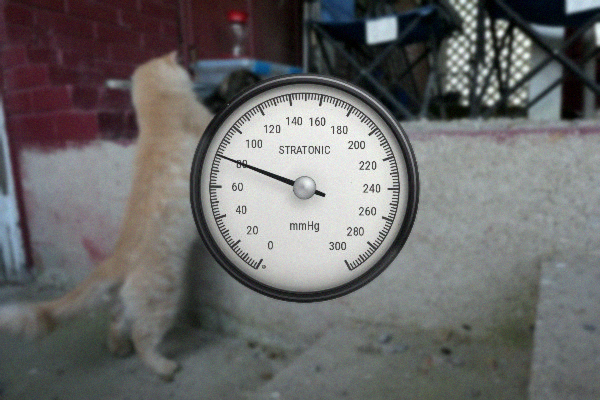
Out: 80 mmHg
